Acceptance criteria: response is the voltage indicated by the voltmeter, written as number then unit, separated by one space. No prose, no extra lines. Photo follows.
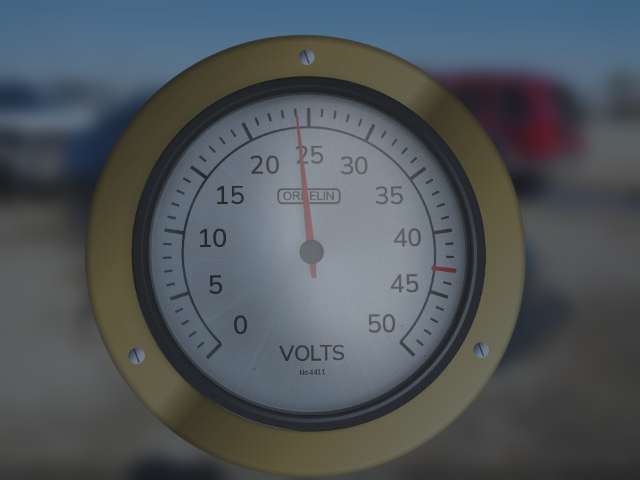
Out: 24 V
